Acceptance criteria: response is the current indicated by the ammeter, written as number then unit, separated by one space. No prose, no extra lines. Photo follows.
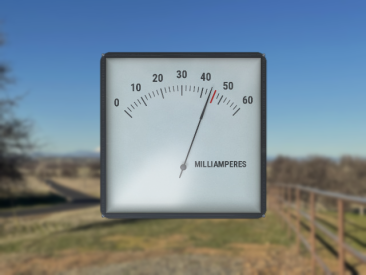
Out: 44 mA
